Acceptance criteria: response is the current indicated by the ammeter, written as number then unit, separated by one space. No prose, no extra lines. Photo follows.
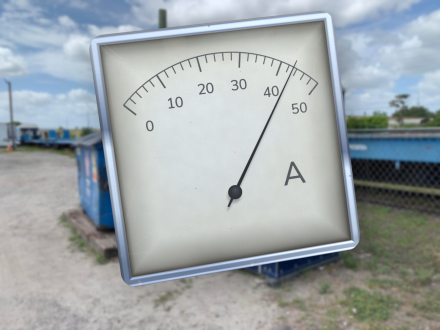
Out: 43 A
